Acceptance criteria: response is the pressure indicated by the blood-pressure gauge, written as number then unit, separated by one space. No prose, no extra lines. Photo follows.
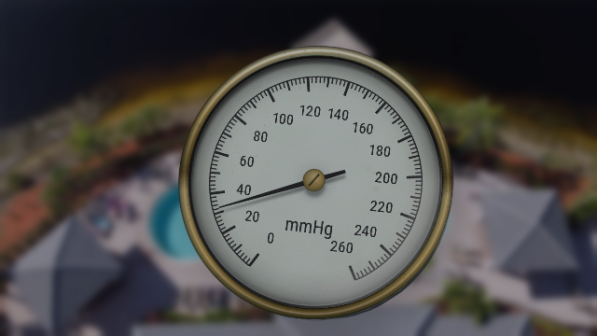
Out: 32 mmHg
